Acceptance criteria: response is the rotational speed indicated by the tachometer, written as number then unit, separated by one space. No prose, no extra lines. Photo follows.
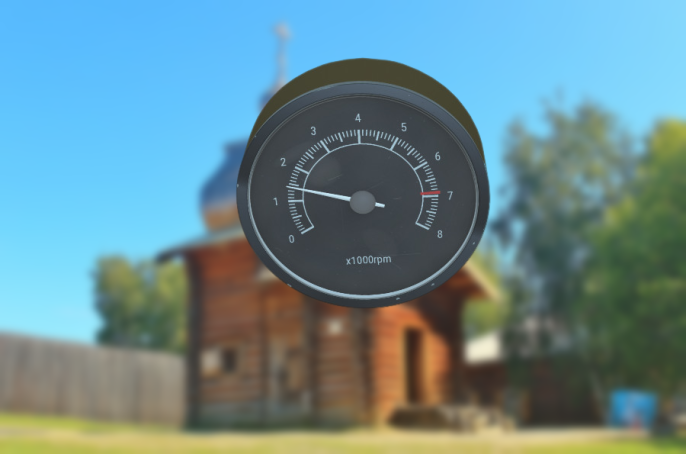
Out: 1500 rpm
